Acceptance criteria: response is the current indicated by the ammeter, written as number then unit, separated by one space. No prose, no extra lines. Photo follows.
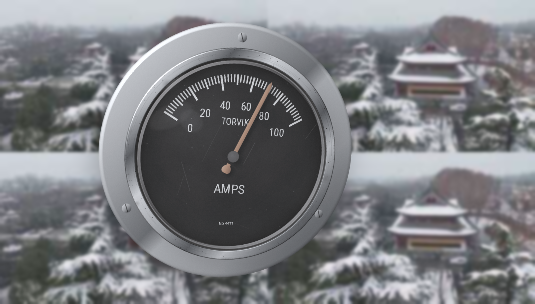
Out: 70 A
